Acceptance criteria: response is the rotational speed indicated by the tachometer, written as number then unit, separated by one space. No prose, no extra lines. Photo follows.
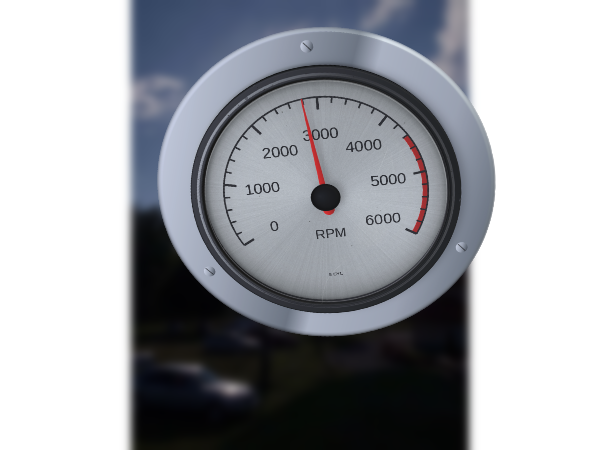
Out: 2800 rpm
